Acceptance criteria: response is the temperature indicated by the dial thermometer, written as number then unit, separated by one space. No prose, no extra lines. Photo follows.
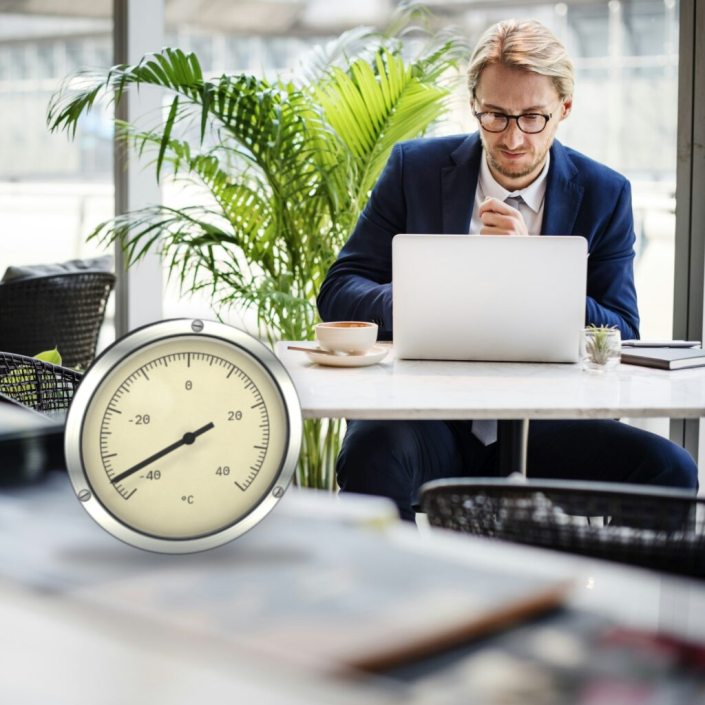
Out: -35 °C
